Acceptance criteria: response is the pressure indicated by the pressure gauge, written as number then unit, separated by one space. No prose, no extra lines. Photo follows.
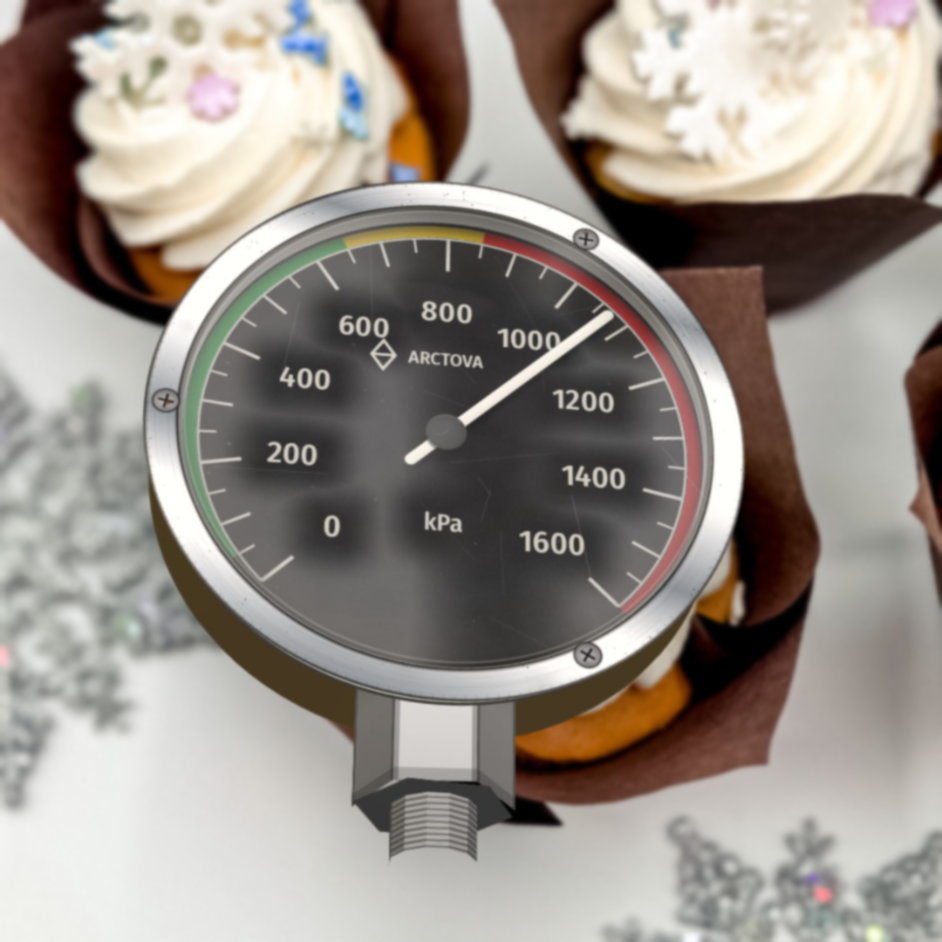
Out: 1075 kPa
